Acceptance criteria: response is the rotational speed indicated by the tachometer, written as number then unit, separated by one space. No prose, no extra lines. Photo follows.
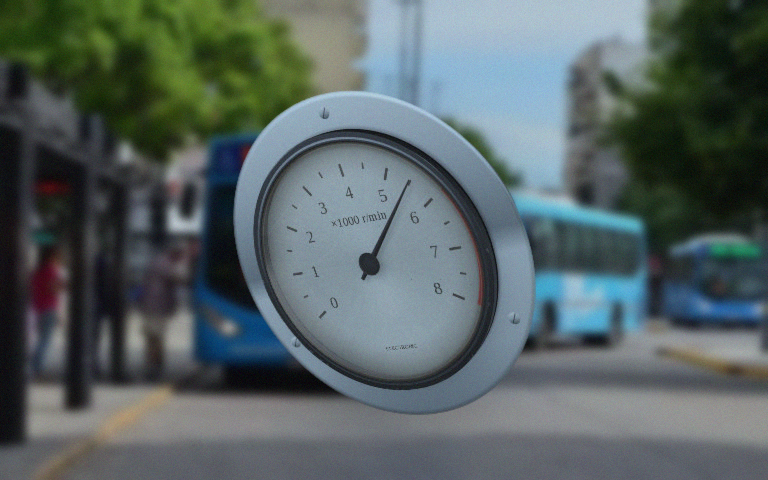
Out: 5500 rpm
